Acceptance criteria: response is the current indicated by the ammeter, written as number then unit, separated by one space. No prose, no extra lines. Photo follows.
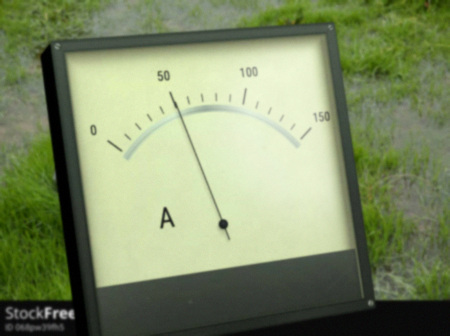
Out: 50 A
